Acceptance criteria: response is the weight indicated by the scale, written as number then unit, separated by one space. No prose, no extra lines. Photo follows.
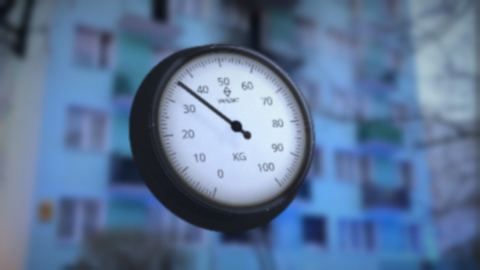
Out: 35 kg
